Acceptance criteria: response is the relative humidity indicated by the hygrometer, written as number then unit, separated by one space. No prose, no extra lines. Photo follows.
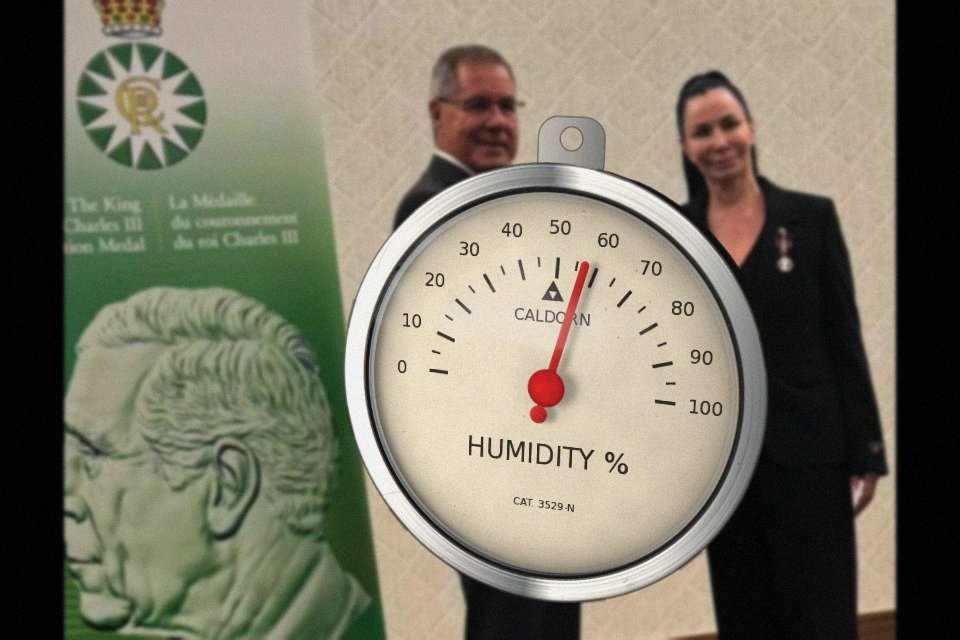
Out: 57.5 %
